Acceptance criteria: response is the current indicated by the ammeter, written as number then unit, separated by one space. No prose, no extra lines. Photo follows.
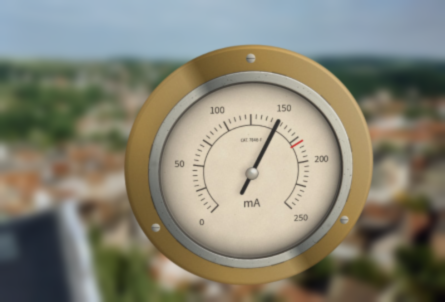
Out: 150 mA
